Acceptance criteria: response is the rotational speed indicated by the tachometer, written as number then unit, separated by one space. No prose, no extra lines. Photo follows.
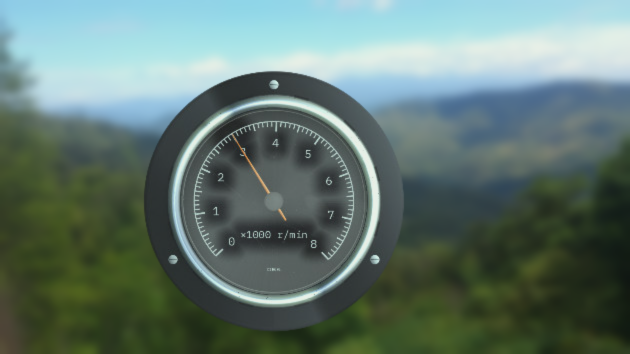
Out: 3000 rpm
